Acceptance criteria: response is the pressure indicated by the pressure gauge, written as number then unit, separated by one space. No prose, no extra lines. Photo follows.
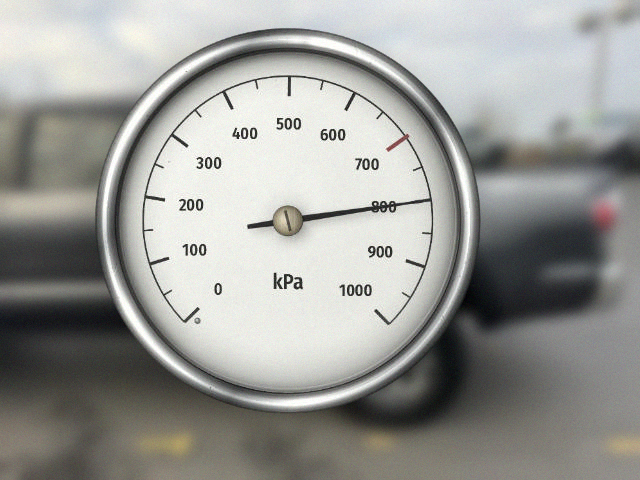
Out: 800 kPa
